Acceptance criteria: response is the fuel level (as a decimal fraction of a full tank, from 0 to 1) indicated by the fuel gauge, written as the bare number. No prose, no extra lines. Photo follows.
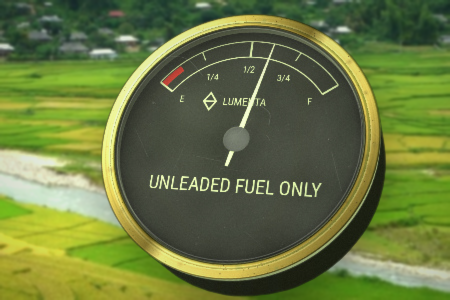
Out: 0.625
